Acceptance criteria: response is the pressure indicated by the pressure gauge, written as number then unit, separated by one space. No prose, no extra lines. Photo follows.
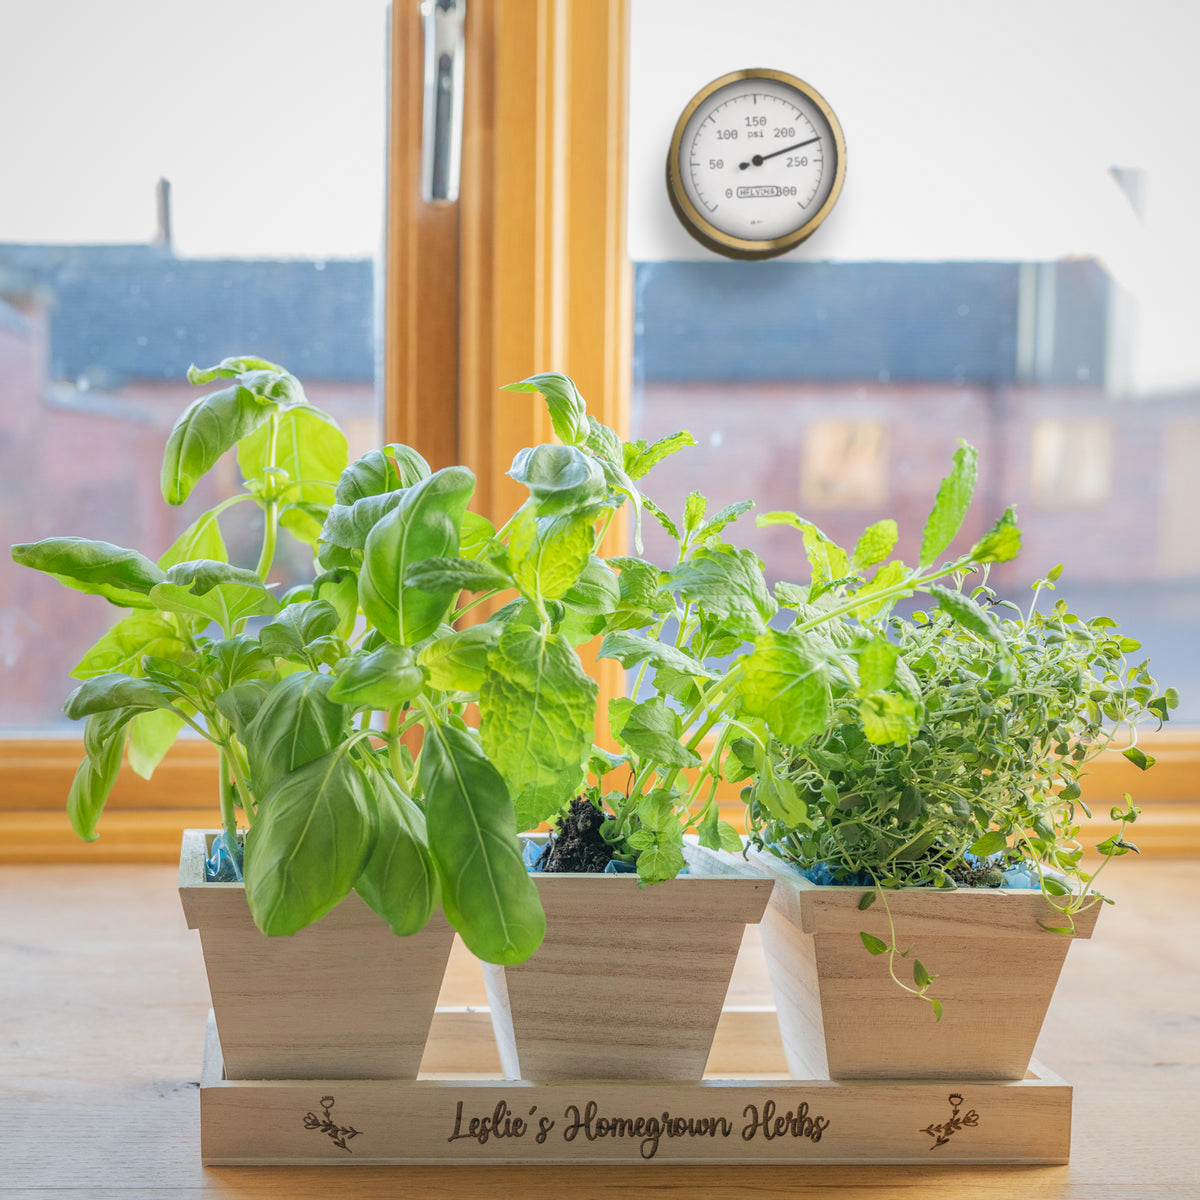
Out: 230 psi
